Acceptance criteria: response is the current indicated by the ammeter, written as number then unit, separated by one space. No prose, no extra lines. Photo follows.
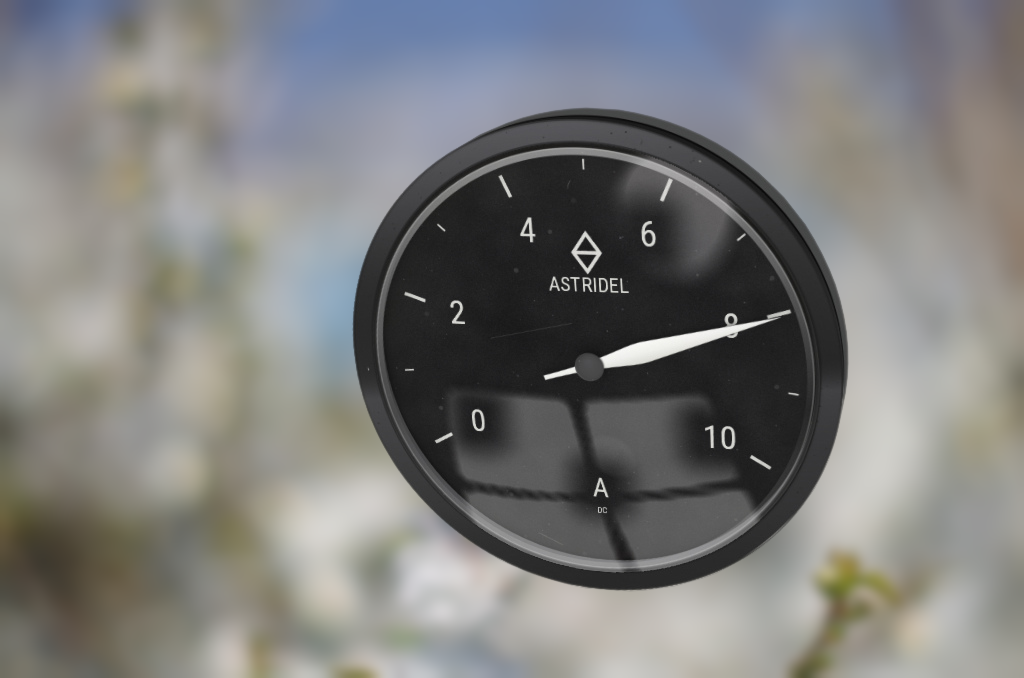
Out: 8 A
